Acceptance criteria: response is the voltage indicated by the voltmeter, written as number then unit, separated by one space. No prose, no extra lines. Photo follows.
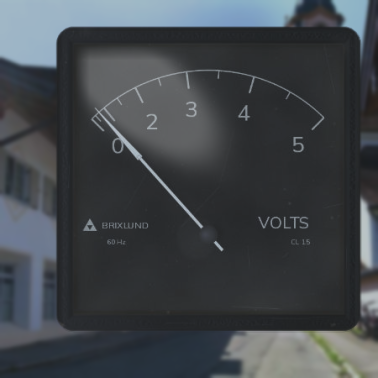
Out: 0.75 V
